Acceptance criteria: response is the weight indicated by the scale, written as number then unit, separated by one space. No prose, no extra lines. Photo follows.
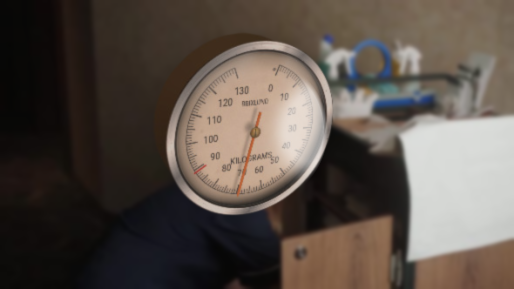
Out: 70 kg
